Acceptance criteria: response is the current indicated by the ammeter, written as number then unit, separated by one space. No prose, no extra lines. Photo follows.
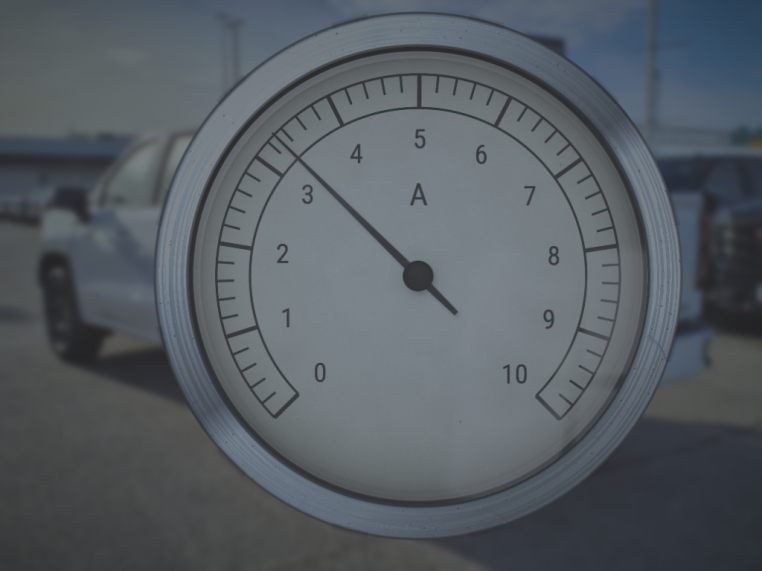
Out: 3.3 A
